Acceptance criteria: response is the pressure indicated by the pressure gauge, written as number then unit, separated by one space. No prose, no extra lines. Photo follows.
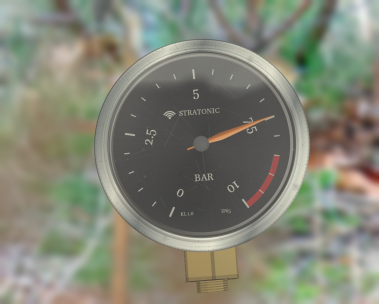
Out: 7.5 bar
